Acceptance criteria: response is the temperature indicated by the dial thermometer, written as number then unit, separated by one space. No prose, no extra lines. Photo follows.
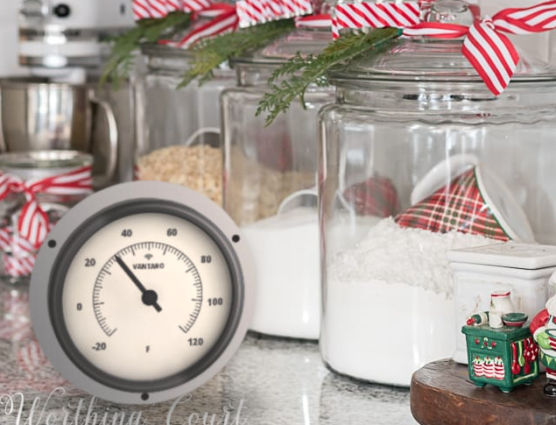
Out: 30 °F
